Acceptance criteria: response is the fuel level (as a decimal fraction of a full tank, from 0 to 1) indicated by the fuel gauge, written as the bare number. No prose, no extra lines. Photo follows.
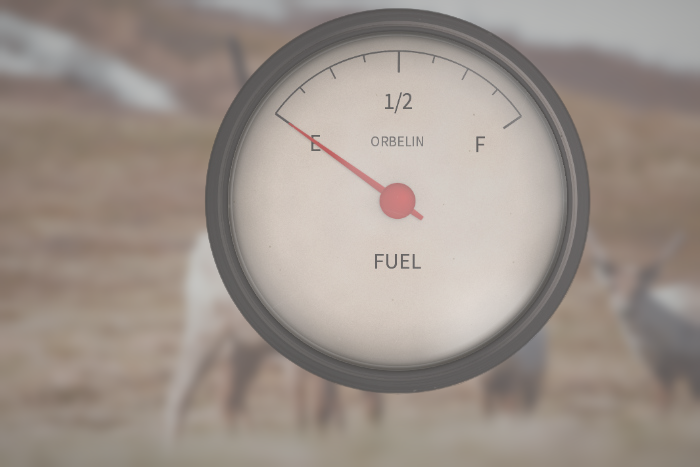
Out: 0
